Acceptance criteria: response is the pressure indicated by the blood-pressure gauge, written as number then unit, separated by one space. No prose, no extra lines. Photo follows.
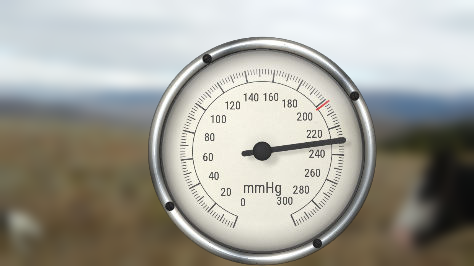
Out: 230 mmHg
